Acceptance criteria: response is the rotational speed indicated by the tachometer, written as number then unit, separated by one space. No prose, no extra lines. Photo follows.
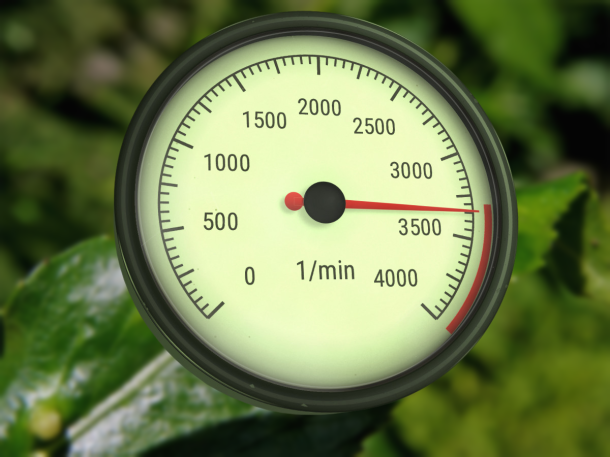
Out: 3350 rpm
